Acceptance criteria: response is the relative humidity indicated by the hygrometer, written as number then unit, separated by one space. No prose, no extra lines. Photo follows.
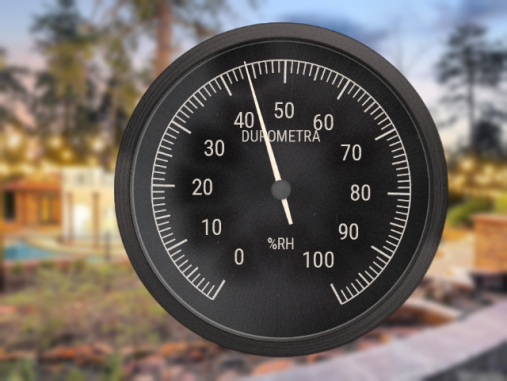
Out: 44 %
